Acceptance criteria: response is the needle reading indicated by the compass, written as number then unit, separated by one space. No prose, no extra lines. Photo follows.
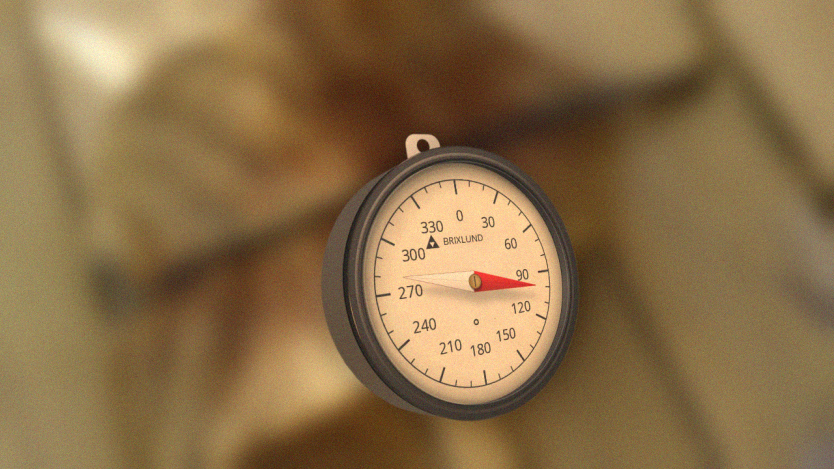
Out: 100 °
